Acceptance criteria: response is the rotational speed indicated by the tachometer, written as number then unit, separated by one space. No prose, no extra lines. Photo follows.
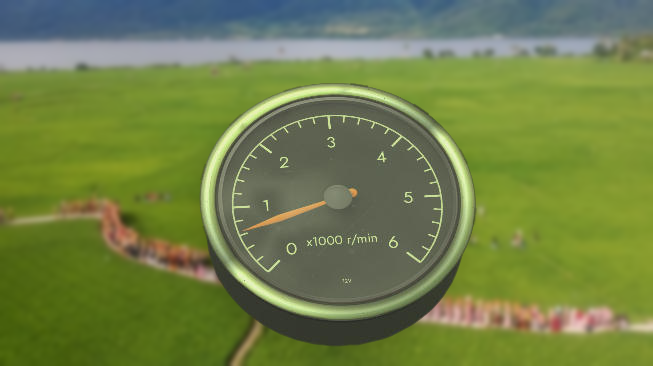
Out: 600 rpm
